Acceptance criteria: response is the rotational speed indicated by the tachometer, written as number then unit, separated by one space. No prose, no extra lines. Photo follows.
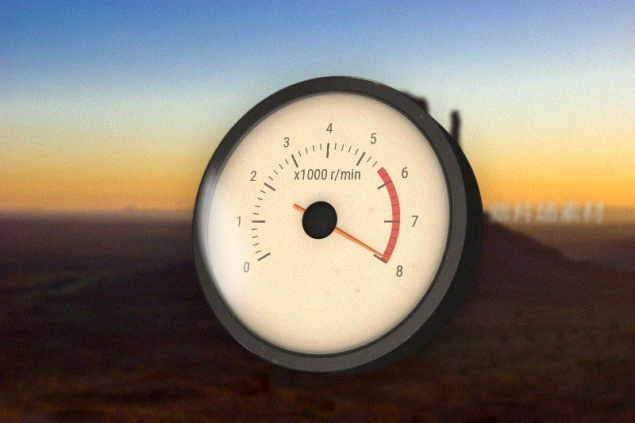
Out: 7900 rpm
